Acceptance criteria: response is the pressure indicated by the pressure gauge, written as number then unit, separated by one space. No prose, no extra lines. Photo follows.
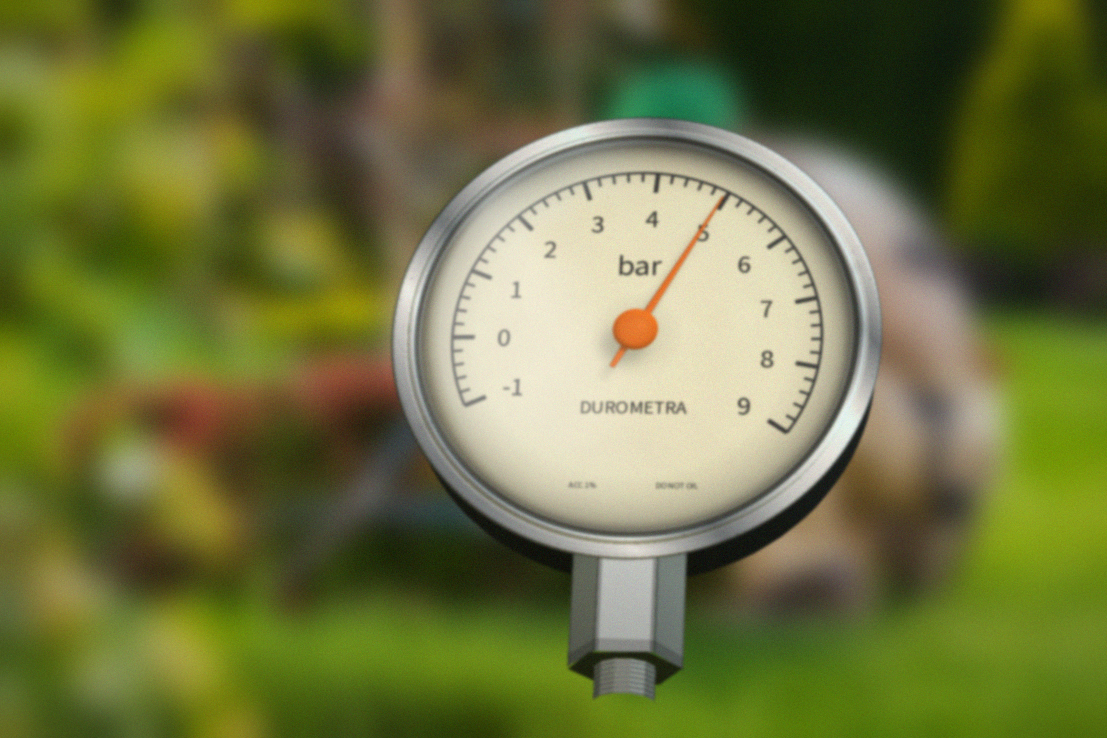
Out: 5 bar
